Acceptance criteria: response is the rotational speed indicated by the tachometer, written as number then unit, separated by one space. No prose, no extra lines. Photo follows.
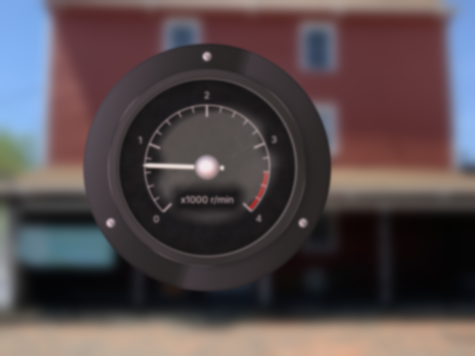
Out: 700 rpm
